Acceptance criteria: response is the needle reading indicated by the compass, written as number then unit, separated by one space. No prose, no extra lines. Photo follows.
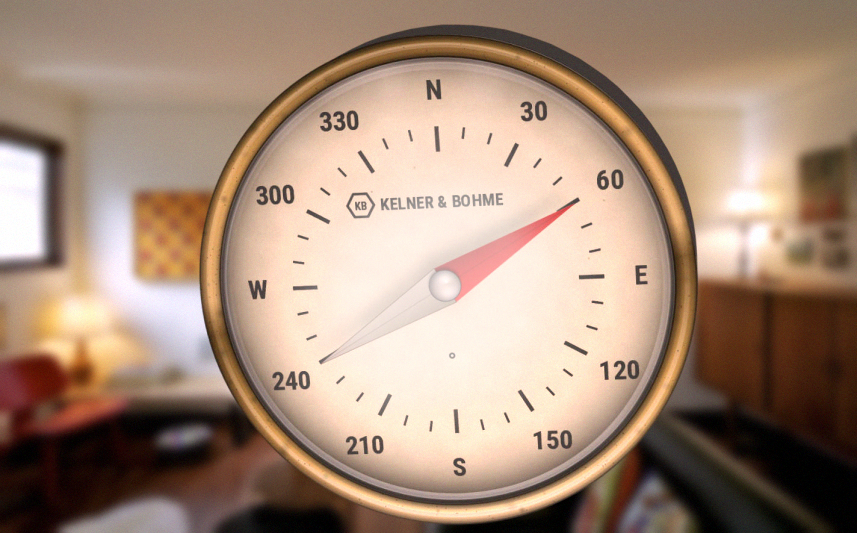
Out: 60 °
